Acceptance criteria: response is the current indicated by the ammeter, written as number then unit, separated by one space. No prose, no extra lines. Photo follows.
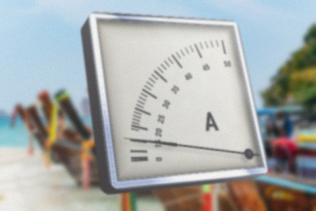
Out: 15 A
